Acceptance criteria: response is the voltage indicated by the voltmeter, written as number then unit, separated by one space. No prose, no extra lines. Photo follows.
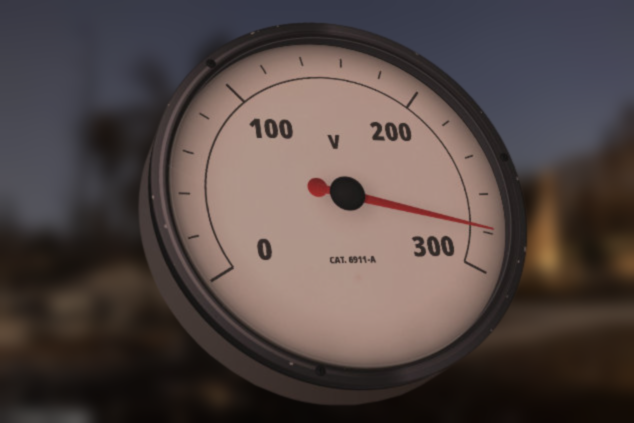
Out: 280 V
